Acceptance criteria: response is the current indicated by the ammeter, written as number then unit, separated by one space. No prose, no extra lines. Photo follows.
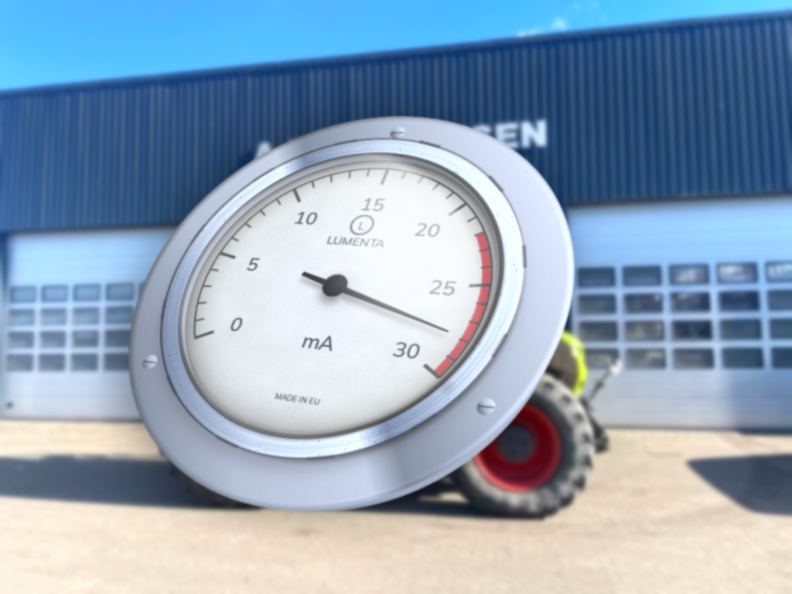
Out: 28 mA
